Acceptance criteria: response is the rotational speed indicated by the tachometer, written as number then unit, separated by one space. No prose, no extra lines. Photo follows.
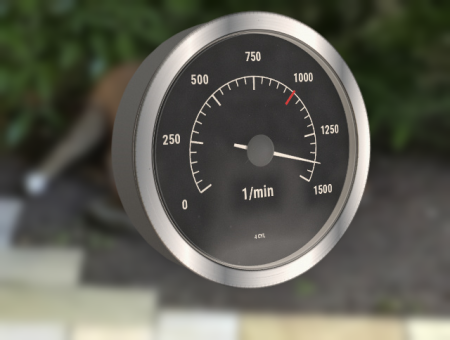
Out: 1400 rpm
